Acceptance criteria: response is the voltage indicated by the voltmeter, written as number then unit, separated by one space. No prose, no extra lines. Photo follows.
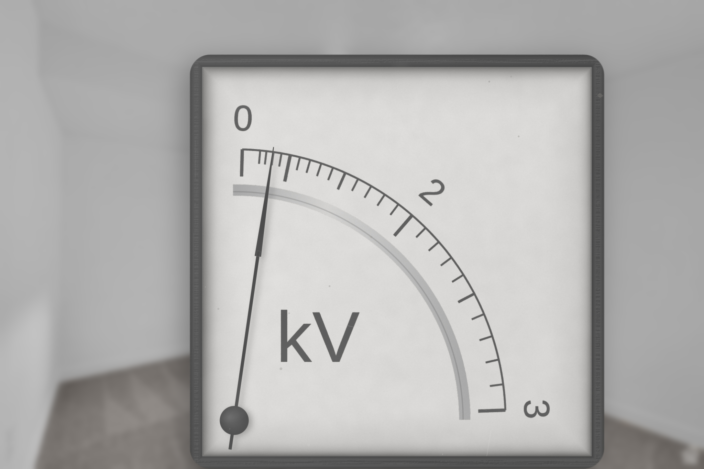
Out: 0.8 kV
